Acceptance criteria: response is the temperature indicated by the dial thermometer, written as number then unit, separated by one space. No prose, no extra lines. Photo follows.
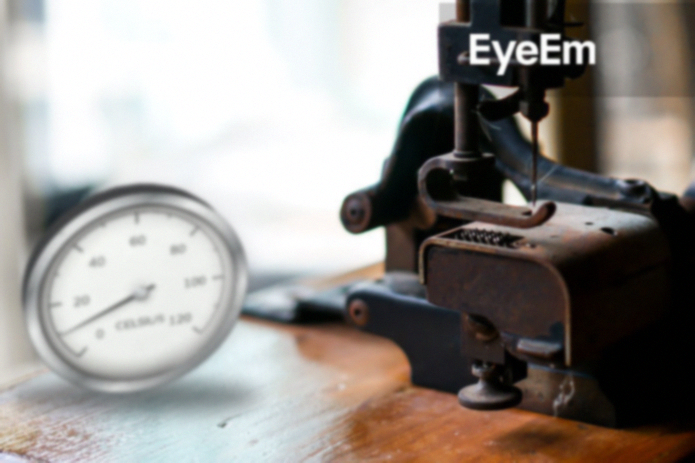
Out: 10 °C
